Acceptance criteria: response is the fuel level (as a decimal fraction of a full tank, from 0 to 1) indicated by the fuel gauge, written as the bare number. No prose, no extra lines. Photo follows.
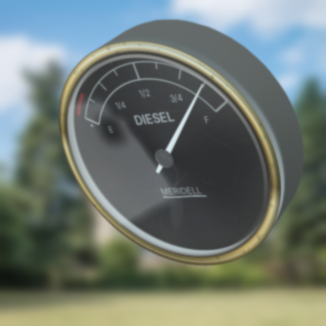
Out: 0.875
